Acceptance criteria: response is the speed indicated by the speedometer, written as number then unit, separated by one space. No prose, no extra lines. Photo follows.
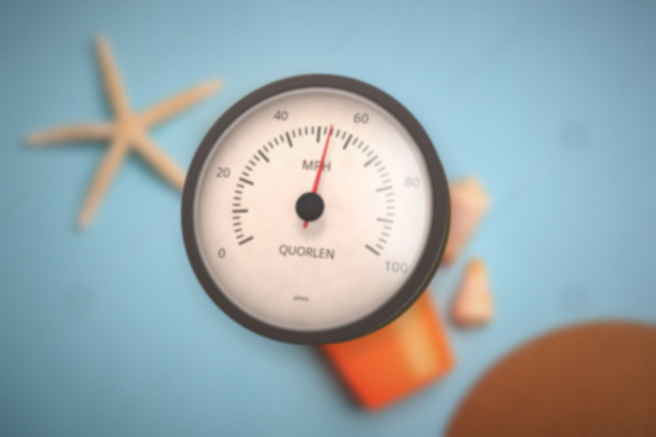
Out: 54 mph
